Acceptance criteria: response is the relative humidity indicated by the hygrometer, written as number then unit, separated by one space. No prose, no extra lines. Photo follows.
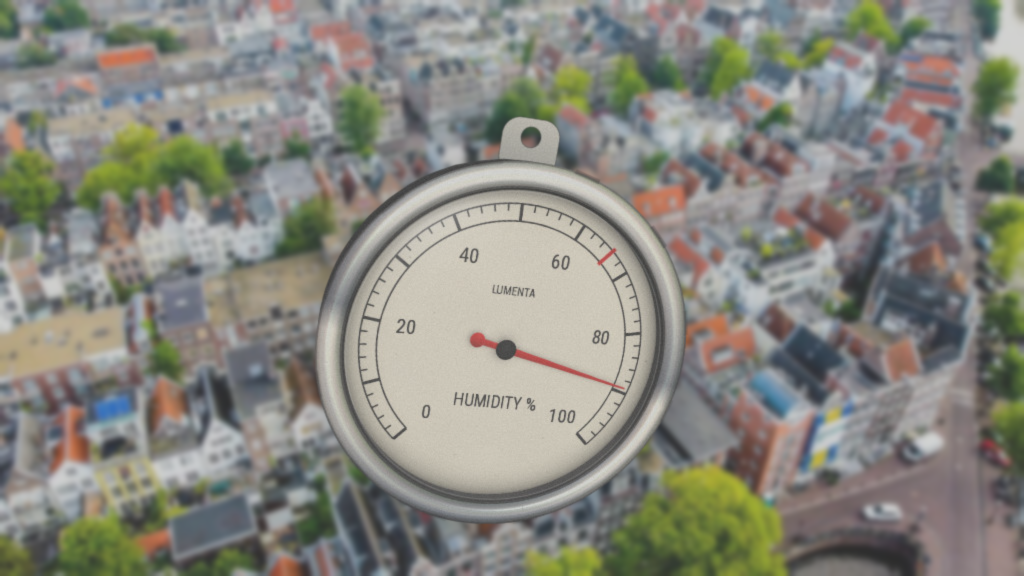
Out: 89 %
